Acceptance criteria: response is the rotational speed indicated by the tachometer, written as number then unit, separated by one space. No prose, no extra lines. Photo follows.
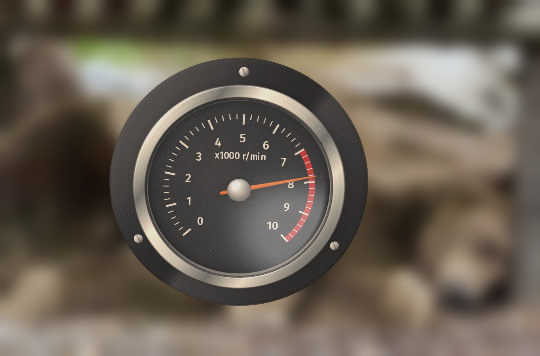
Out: 7800 rpm
